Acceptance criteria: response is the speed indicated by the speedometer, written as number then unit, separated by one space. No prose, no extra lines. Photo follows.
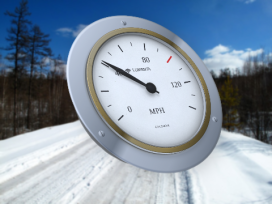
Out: 40 mph
